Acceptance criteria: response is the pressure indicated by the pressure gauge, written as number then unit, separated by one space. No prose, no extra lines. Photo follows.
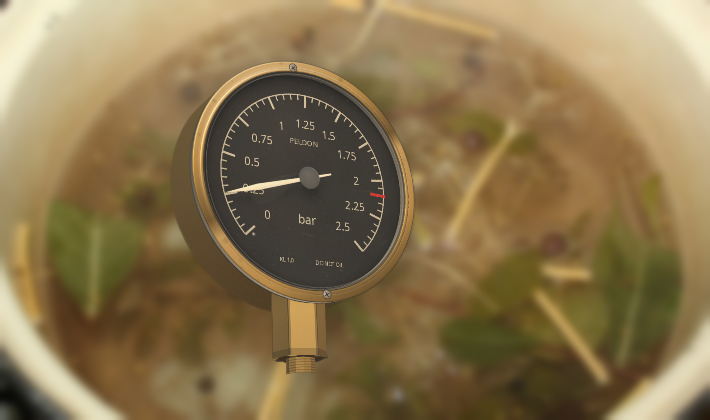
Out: 0.25 bar
